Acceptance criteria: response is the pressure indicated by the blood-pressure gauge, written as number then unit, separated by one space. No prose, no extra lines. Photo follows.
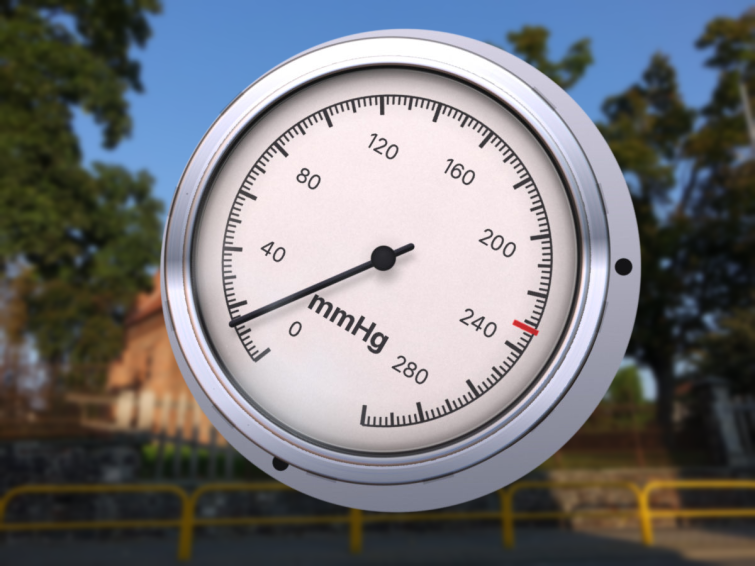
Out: 14 mmHg
